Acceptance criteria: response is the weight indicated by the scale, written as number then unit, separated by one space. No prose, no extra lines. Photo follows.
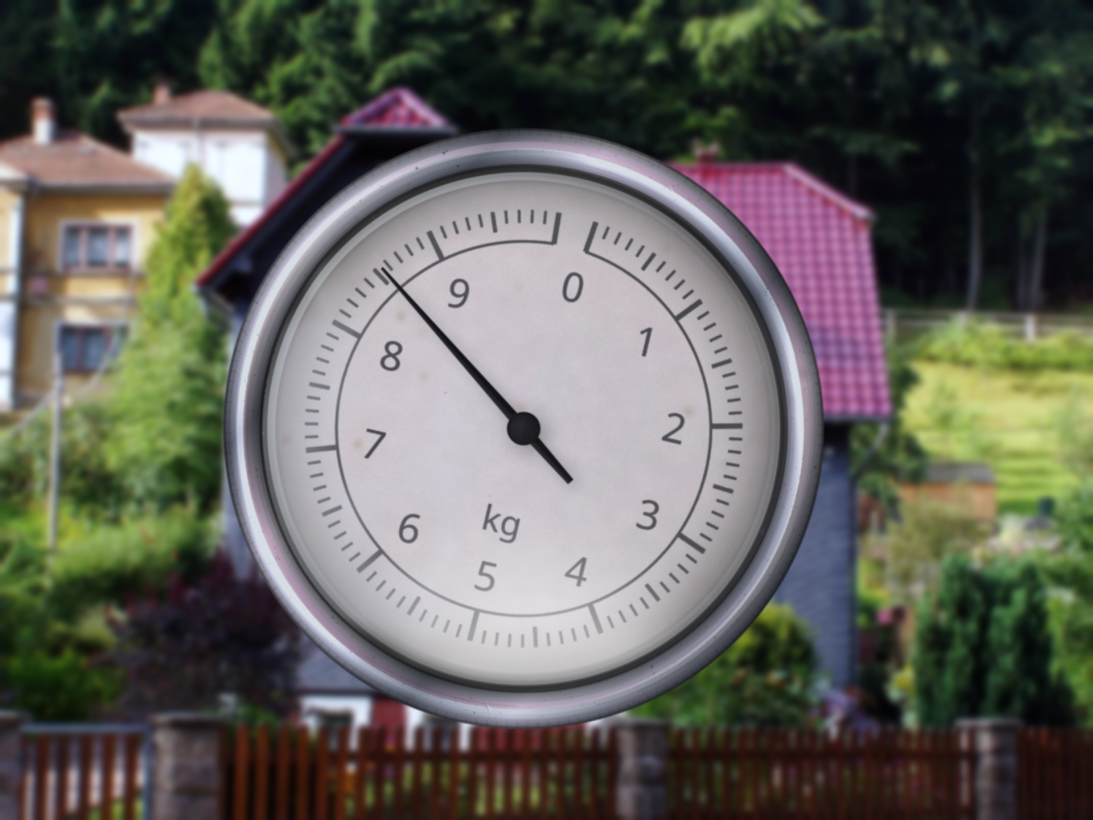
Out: 8.55 kg
